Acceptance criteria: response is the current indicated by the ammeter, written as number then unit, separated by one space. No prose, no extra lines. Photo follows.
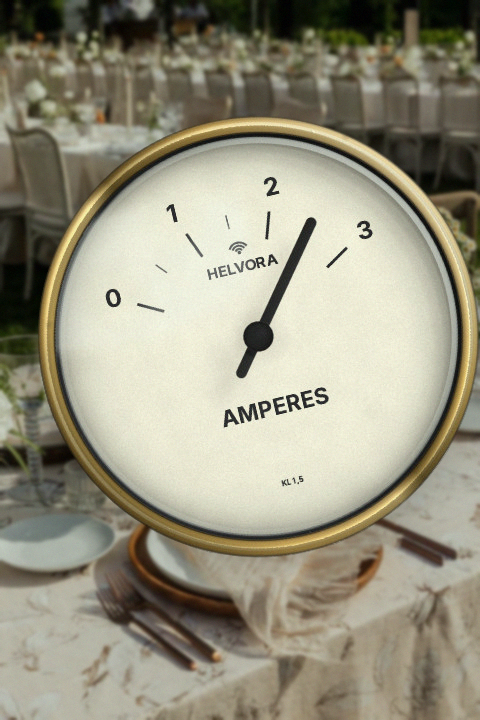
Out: 2.5 A
